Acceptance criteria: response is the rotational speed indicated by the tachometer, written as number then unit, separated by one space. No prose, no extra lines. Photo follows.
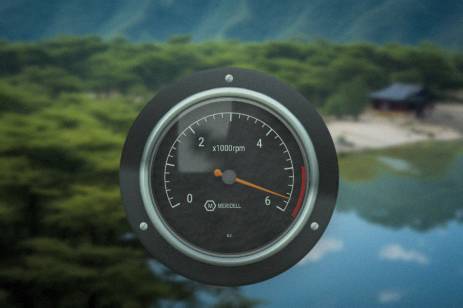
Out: 5700 rpm
